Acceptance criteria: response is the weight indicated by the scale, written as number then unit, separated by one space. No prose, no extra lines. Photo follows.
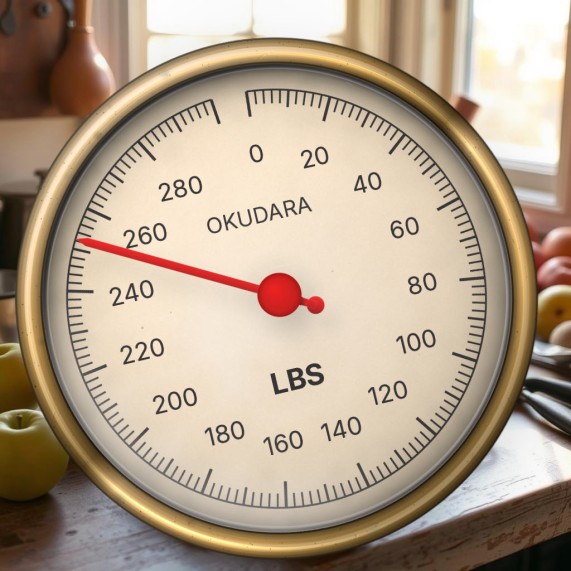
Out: 252 lb
